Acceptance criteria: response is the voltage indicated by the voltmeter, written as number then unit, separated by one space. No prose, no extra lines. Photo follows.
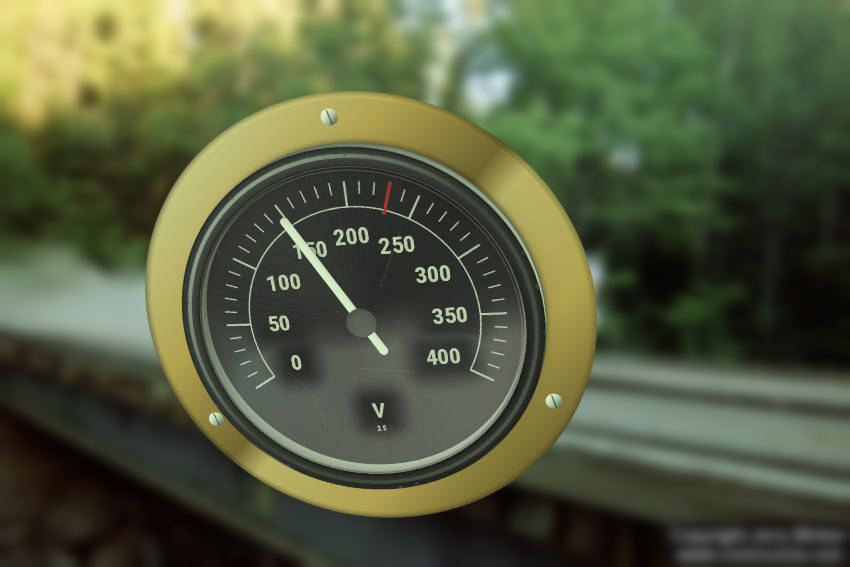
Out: 150 V
